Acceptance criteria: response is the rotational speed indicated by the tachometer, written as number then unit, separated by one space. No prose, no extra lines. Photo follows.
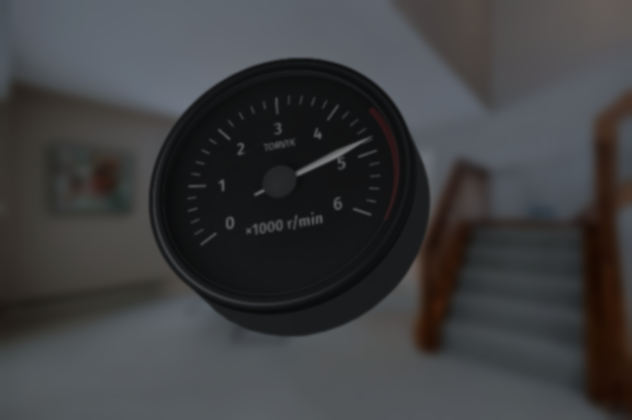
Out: 4800 rpm
